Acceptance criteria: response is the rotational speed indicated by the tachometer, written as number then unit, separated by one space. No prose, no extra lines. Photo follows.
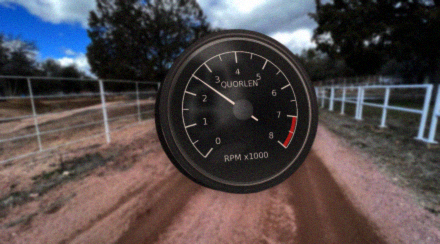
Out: 2500 rpm
